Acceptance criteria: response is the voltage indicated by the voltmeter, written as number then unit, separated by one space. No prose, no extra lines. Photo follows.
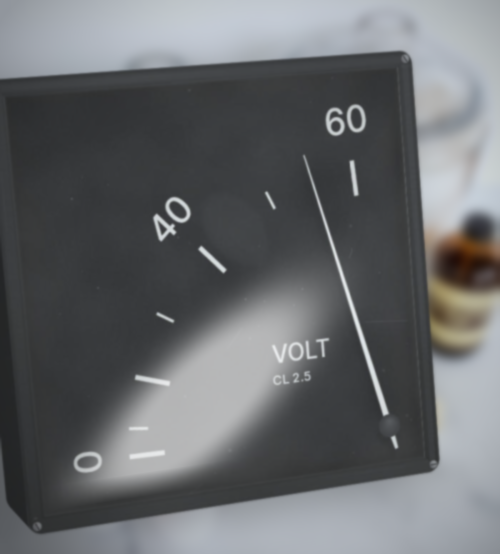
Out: 55 V
